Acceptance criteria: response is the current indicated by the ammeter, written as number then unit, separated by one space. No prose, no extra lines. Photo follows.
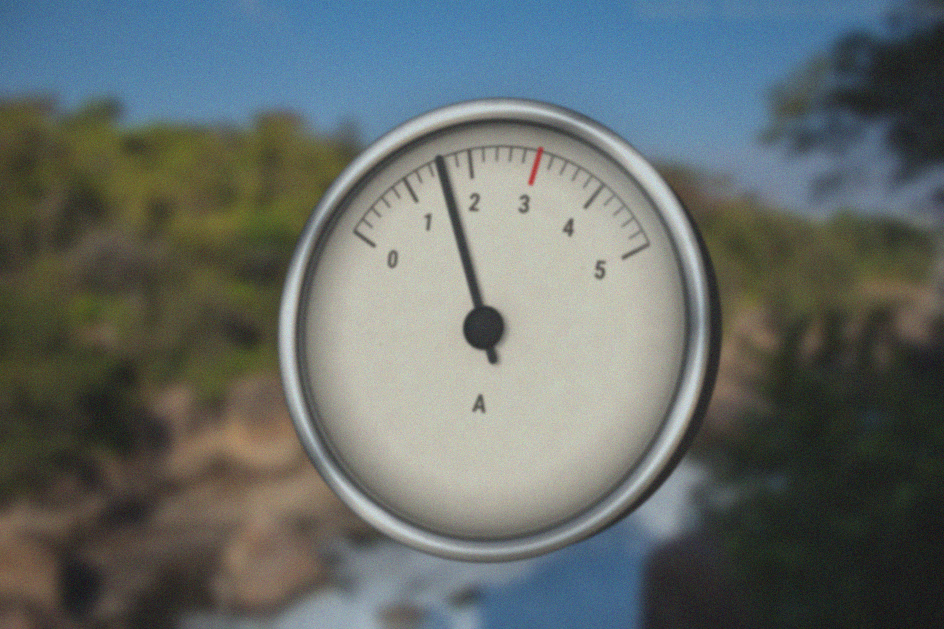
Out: 1.6 A
